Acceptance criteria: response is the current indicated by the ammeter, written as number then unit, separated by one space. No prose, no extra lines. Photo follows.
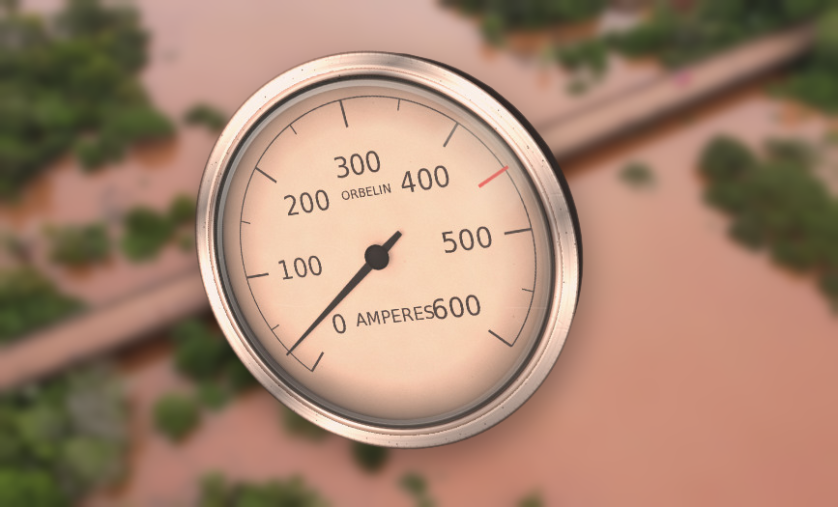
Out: 25 A
